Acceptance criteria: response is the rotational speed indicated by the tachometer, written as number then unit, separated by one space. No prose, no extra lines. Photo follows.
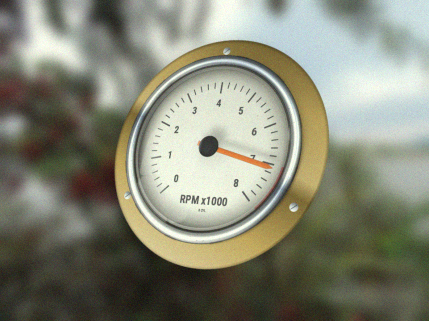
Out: 7100 rpm
